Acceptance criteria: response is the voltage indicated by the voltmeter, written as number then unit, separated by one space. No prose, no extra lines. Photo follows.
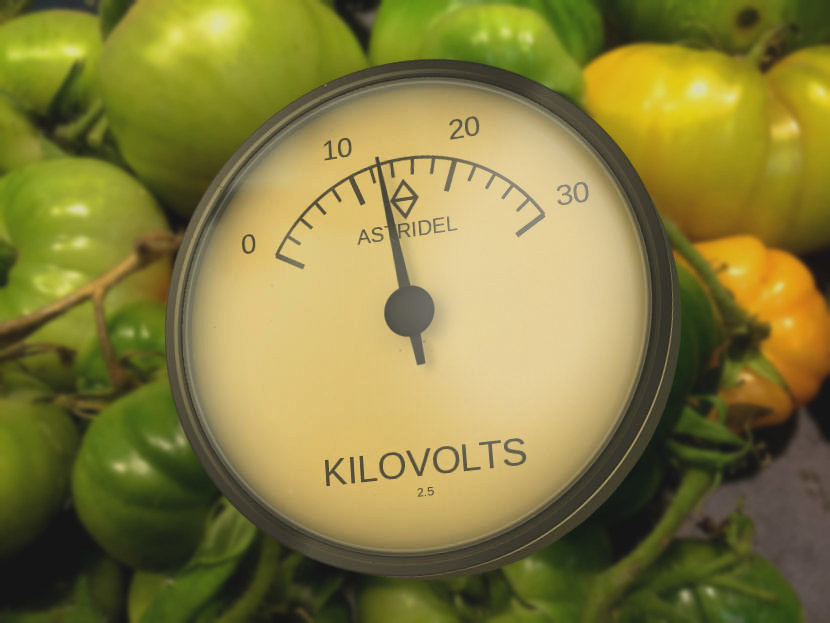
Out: 13 kV
